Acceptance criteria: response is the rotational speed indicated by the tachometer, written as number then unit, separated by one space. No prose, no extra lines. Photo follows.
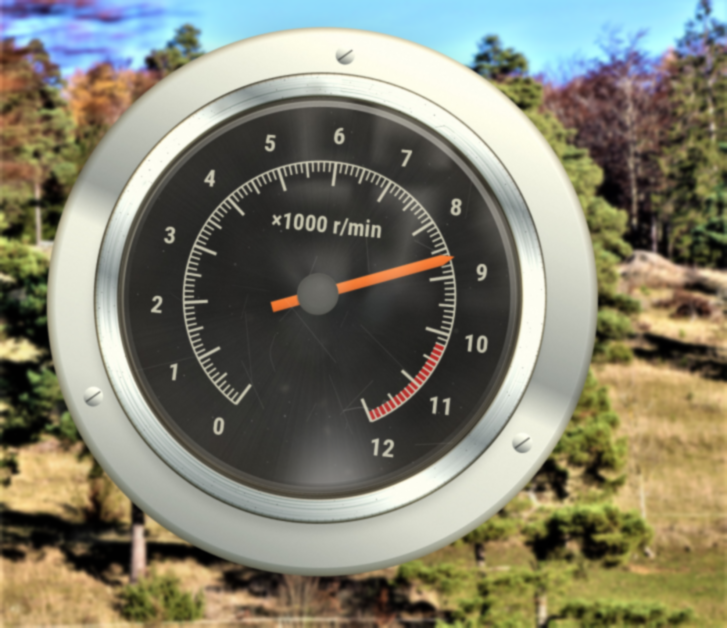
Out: 8700 rpm
